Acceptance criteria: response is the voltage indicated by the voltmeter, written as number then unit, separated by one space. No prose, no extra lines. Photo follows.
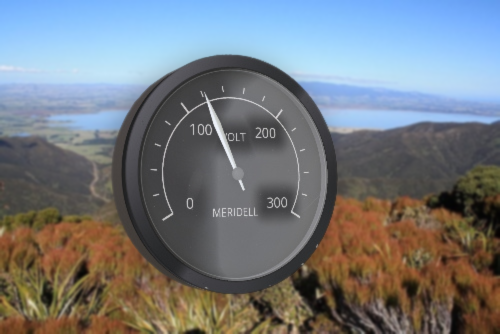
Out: 120 V
